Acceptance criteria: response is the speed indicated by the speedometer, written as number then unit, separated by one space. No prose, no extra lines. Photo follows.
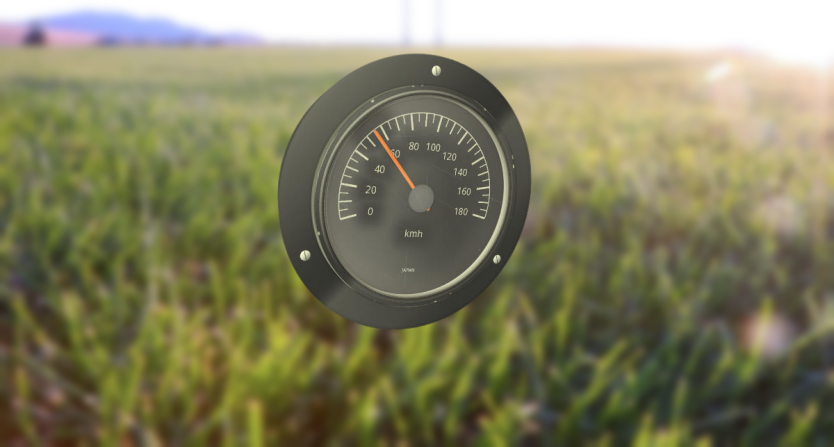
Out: 55 km/h
